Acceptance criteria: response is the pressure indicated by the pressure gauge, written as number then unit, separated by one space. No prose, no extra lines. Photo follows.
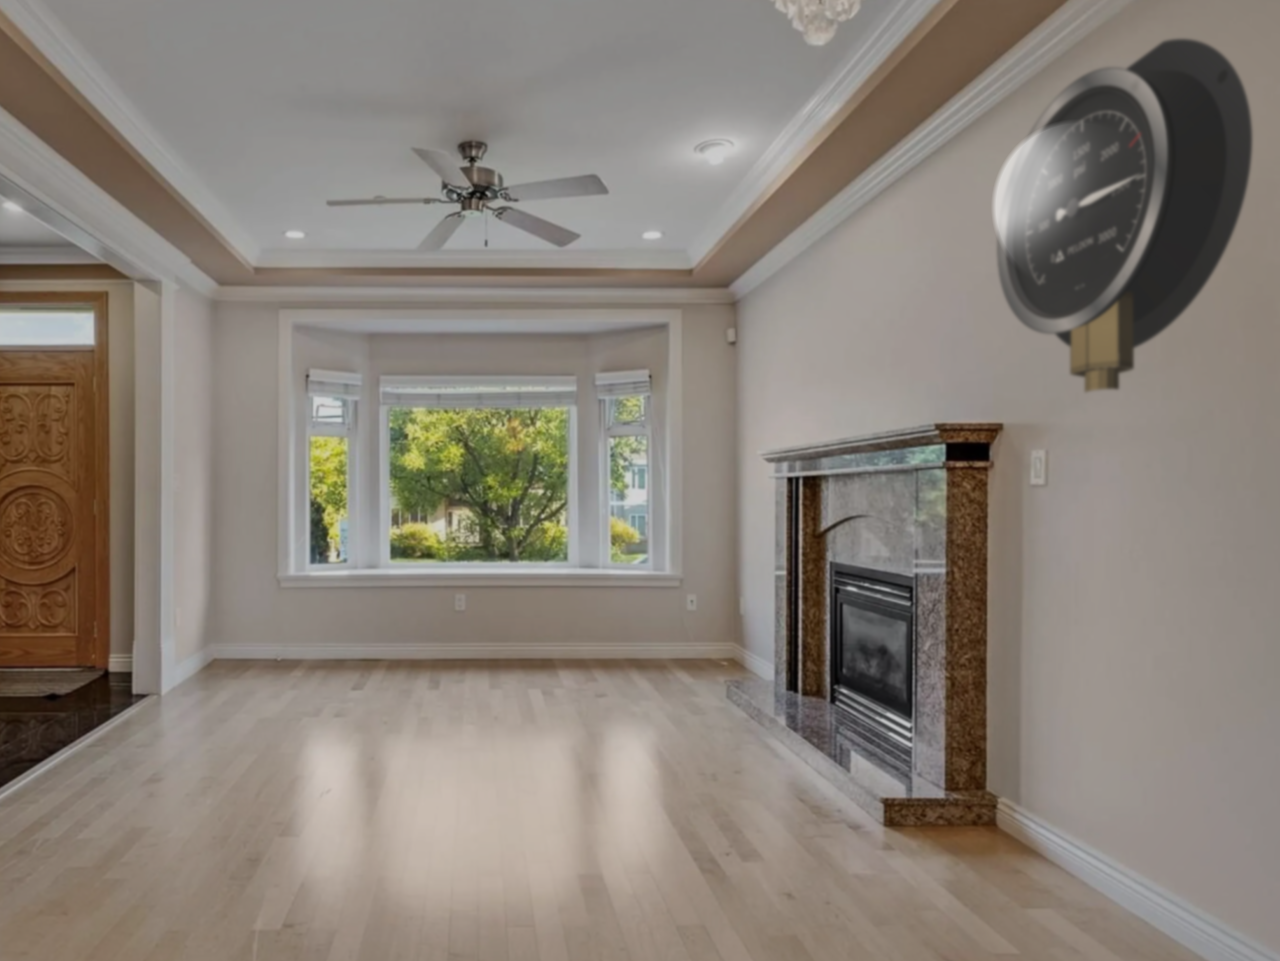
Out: 2500 psi
